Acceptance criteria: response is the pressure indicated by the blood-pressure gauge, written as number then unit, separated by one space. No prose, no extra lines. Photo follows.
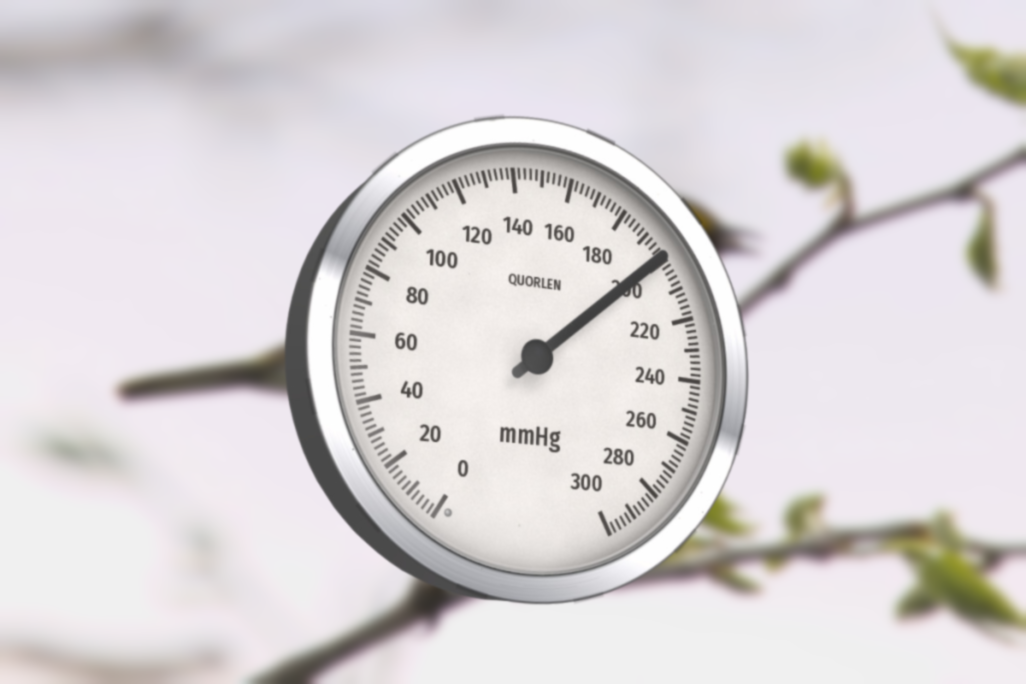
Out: 198 mmHg
